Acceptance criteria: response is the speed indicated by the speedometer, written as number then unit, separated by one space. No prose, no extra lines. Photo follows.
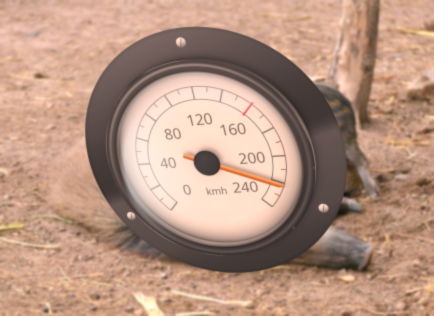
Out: 220 km/h
